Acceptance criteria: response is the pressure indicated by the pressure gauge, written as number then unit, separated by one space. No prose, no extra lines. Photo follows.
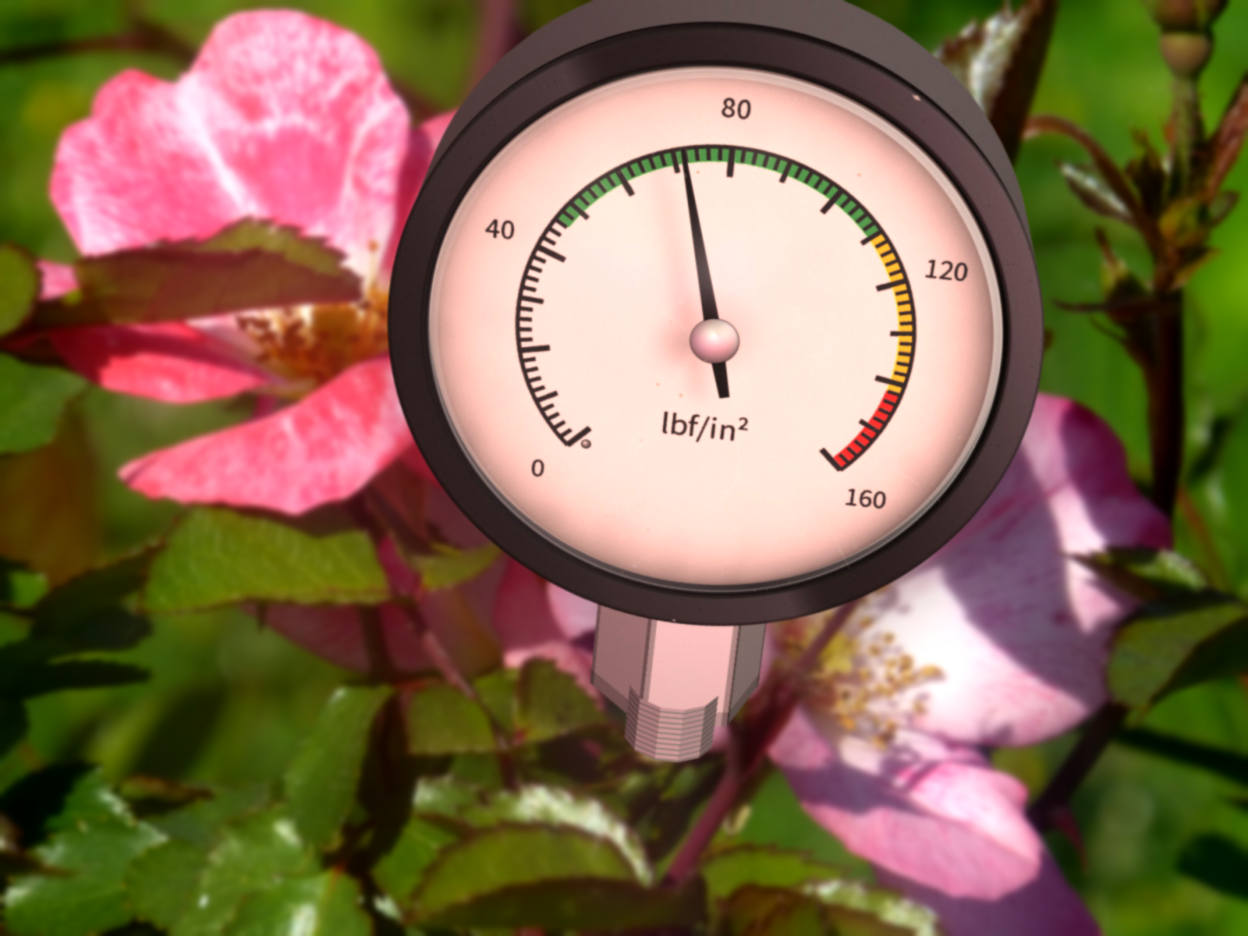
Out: 72 psi
